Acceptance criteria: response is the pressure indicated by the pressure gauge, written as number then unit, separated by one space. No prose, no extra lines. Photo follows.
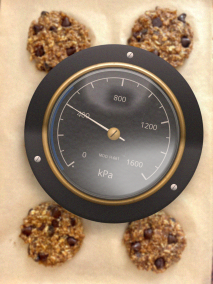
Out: 400 kPa
